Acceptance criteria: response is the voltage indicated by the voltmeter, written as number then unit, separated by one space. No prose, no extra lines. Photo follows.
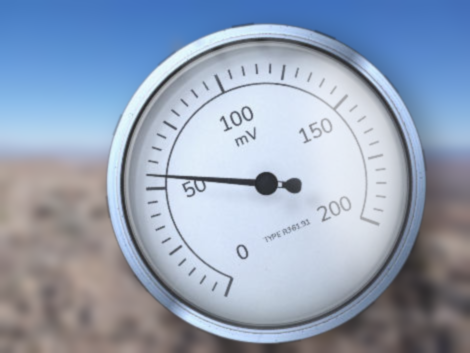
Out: 55 mV
